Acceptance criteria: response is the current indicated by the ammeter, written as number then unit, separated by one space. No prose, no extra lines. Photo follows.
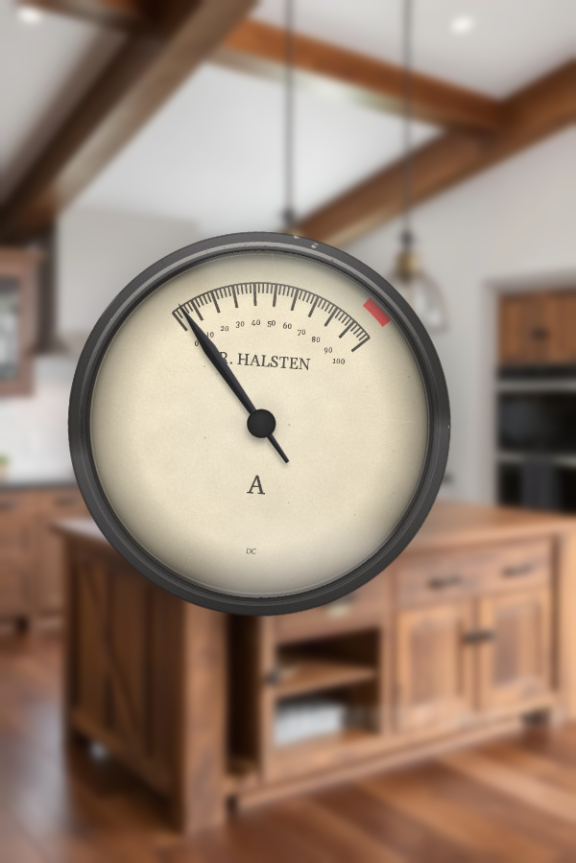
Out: 4 A
